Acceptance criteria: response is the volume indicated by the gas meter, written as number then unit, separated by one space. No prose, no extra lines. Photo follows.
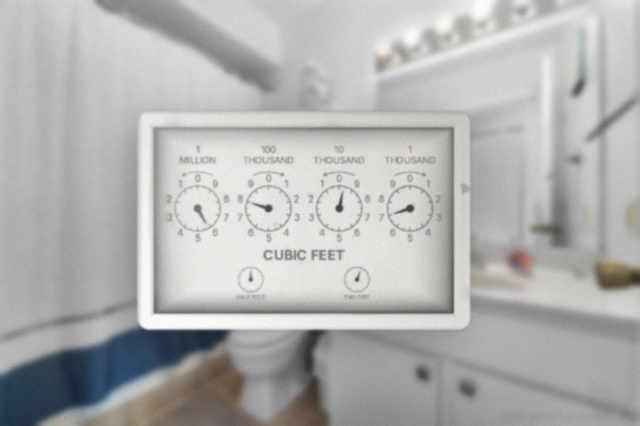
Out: 579700 ft³
